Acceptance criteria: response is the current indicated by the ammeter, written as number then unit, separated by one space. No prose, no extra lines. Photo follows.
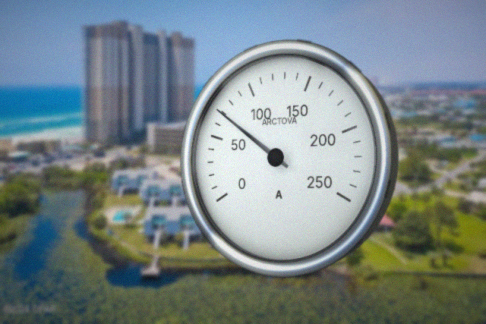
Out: 70 A
